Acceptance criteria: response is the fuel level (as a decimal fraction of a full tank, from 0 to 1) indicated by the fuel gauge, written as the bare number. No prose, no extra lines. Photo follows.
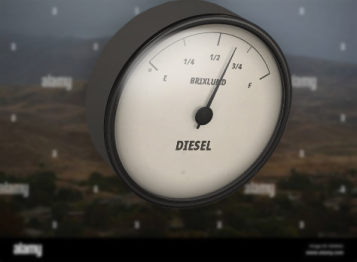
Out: 0.625
